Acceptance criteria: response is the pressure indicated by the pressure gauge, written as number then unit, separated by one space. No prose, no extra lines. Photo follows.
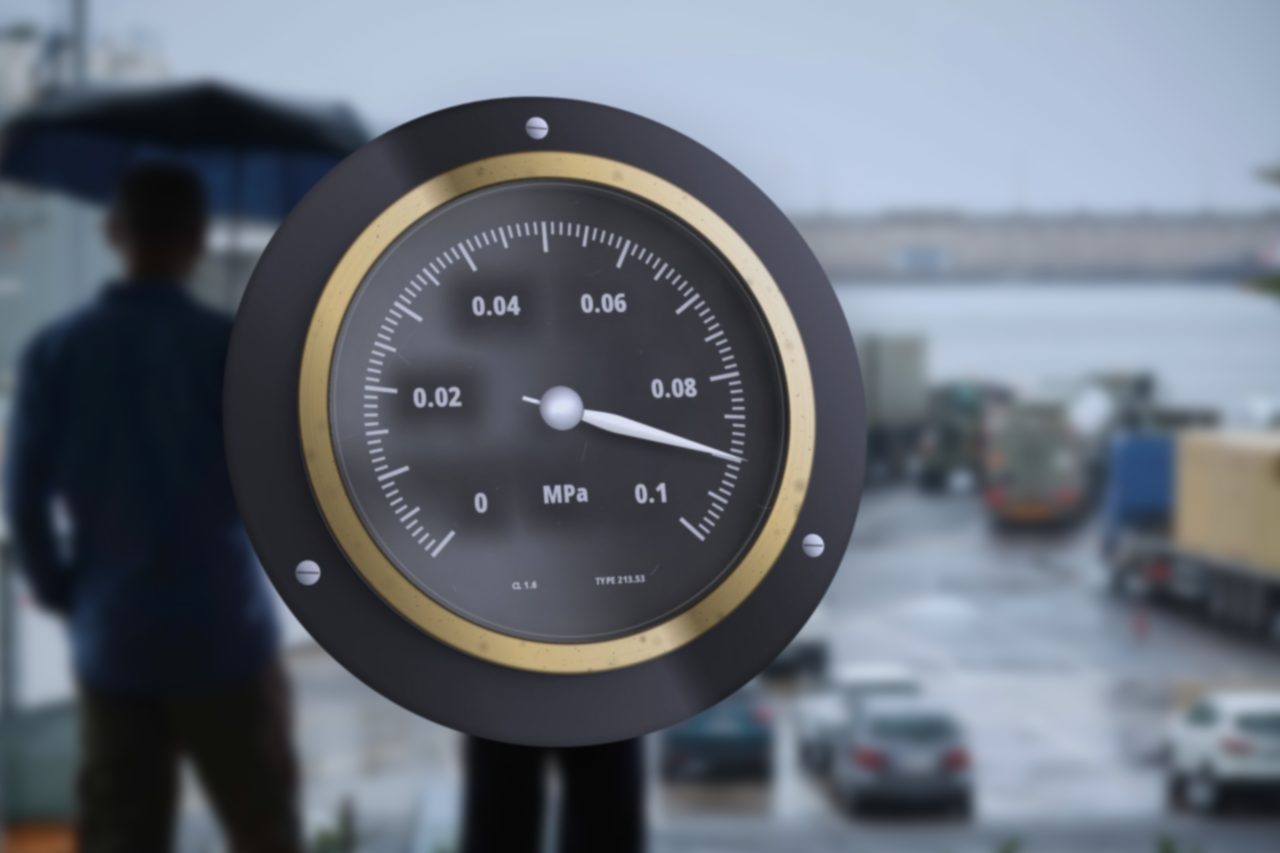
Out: 0.09 MPa
